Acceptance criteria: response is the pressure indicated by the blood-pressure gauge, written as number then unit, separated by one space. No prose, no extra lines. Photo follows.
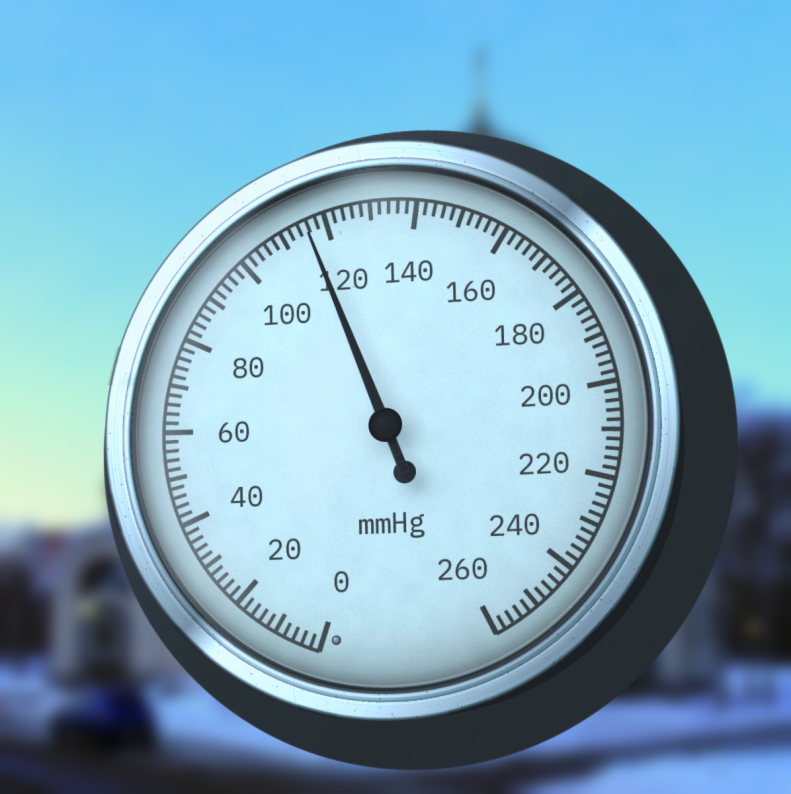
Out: 116 mmHg
